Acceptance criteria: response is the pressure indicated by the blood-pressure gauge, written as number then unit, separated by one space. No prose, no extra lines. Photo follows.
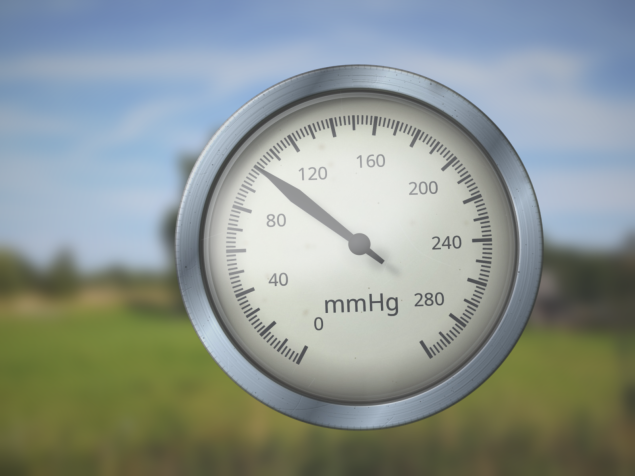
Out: 100 mmHg
